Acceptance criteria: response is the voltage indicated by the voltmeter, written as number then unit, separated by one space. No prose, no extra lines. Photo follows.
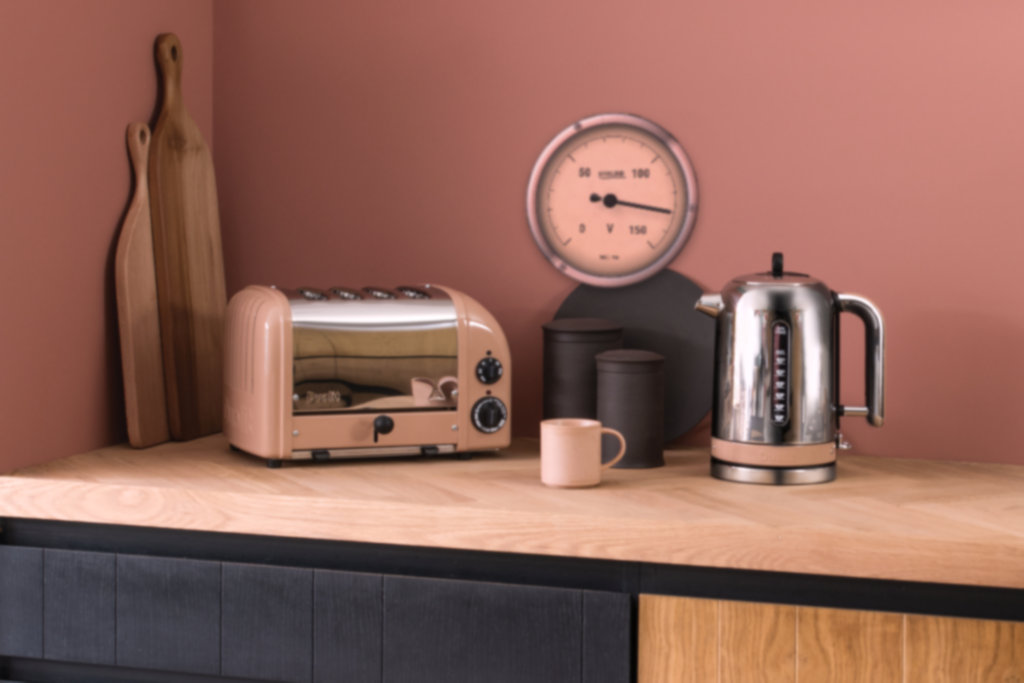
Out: 130 V
